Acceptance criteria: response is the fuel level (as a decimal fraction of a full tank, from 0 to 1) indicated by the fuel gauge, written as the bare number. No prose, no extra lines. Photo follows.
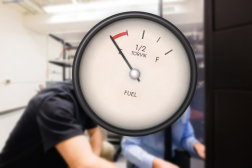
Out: 0
